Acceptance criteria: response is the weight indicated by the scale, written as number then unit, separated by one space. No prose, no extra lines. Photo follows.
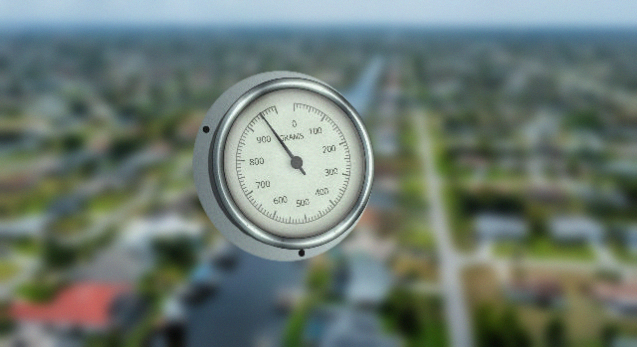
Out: 950 g
